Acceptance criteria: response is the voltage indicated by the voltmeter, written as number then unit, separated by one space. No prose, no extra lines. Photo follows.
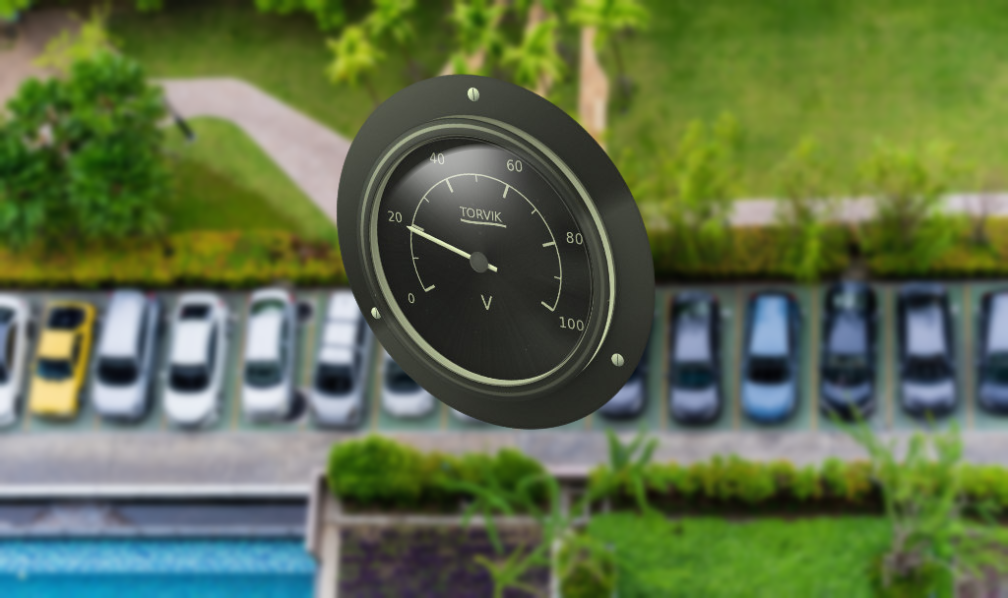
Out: 20 V
